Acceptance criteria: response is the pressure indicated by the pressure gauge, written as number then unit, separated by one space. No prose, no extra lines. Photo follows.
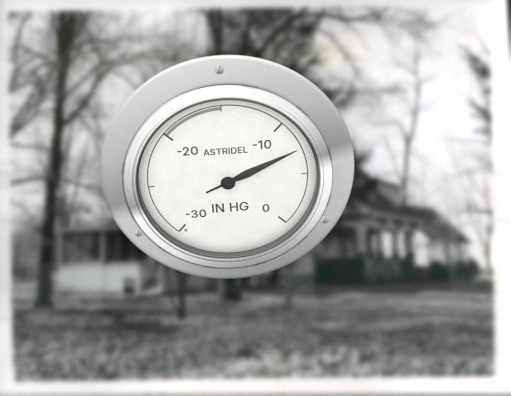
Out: -7.5 inHg
